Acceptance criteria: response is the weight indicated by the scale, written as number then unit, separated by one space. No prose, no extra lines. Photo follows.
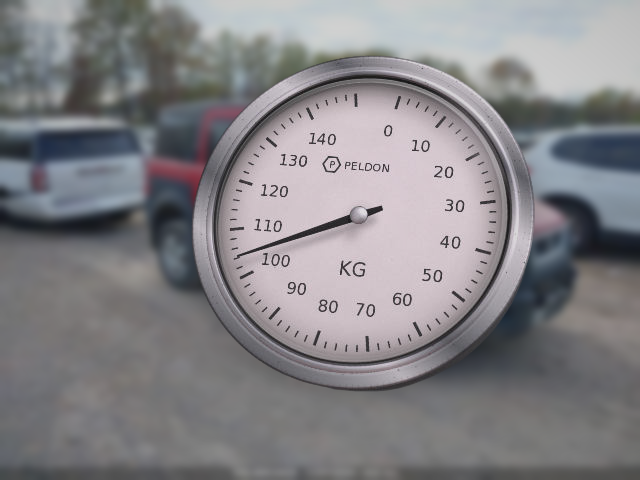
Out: 104 kg
